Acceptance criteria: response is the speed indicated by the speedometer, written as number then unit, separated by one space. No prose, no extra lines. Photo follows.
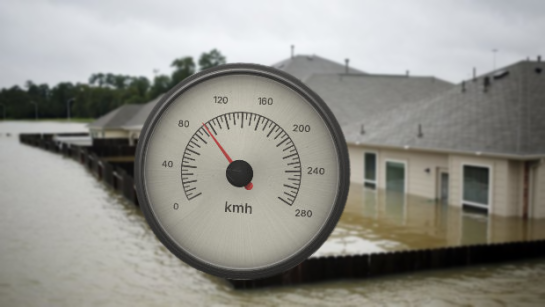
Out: 95 km/h
